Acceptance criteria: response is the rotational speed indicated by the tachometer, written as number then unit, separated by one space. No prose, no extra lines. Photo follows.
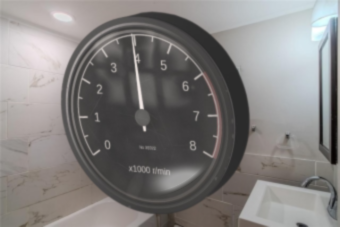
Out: 4000 rpm
